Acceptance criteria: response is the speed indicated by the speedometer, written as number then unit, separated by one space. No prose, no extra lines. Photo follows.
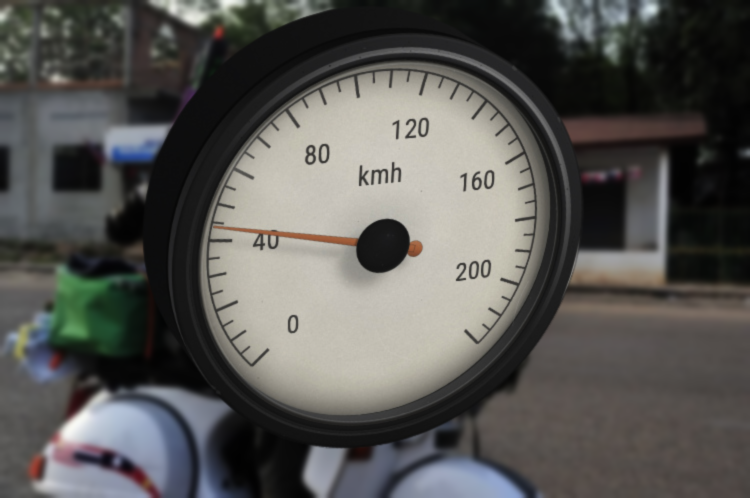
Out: 45 km/h
